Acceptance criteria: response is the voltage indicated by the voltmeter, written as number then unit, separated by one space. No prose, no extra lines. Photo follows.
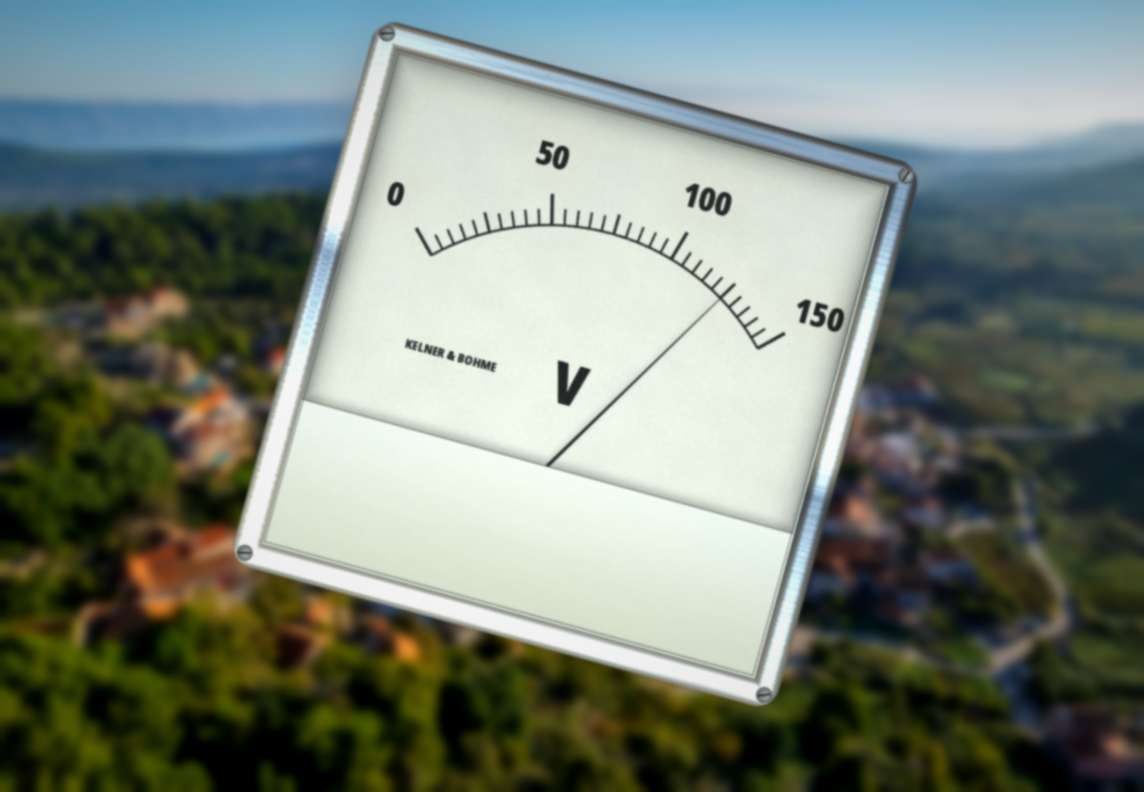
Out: 125 V
